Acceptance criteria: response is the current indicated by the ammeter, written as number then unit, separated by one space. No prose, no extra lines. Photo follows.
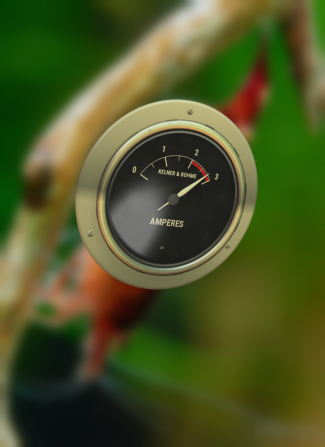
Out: 2.75 A
